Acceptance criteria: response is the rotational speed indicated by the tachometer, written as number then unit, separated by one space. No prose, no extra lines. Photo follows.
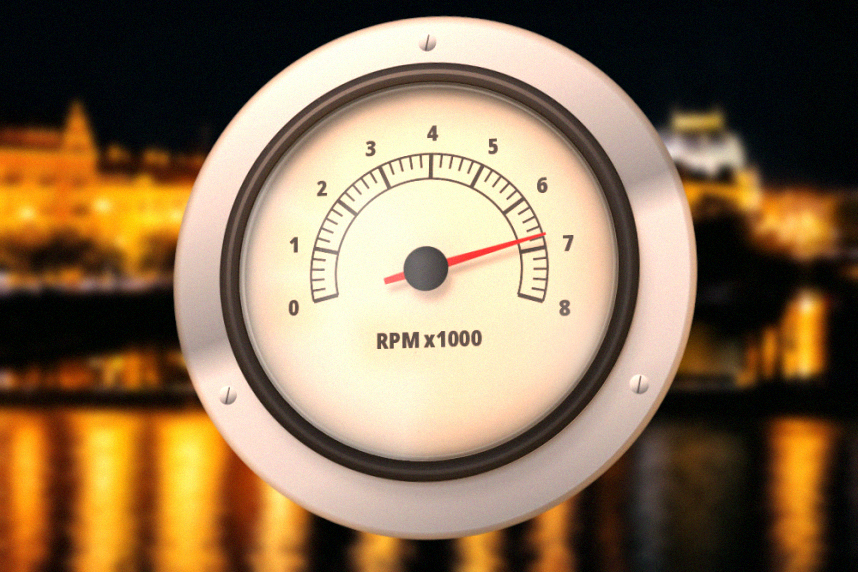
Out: 6800 rpm
